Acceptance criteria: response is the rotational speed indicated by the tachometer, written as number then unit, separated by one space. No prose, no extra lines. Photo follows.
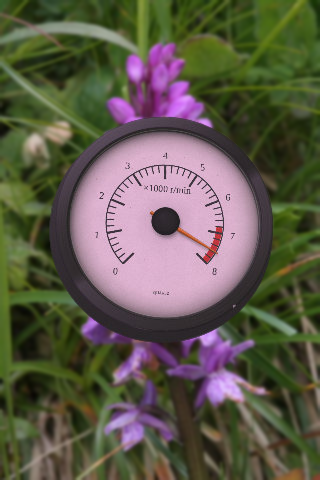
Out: 7600 rpm
